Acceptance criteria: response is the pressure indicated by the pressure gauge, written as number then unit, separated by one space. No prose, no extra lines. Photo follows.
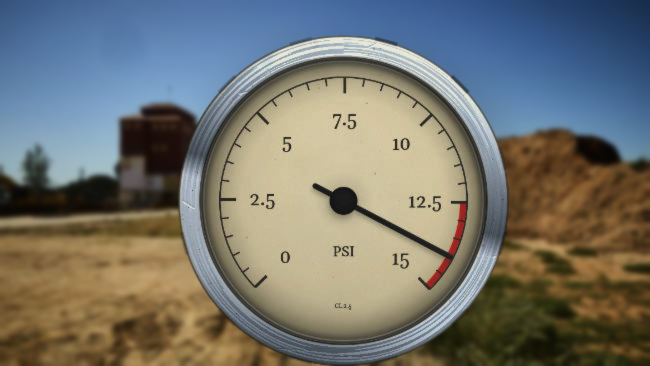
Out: 14 psi
